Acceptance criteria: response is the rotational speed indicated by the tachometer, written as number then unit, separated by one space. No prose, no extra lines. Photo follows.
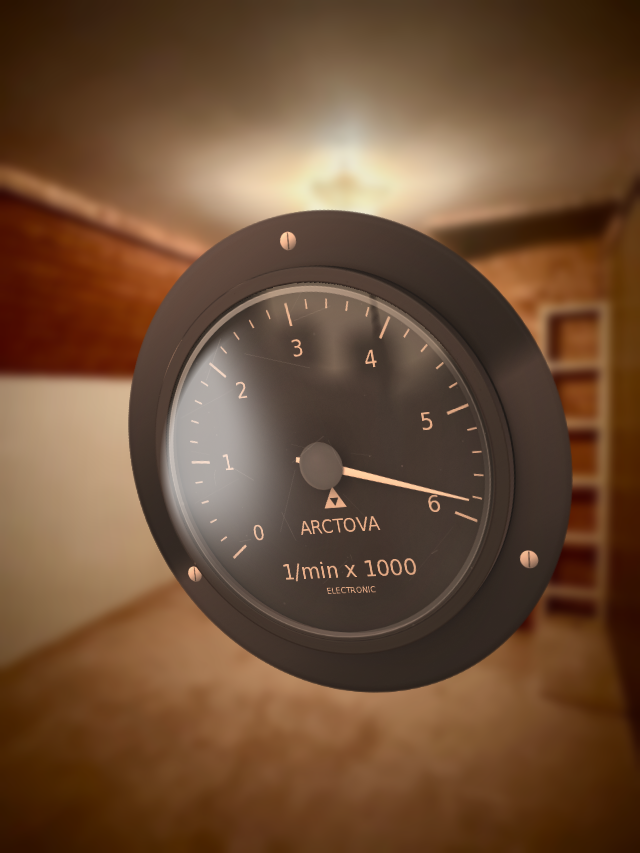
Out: 5800 rpm
